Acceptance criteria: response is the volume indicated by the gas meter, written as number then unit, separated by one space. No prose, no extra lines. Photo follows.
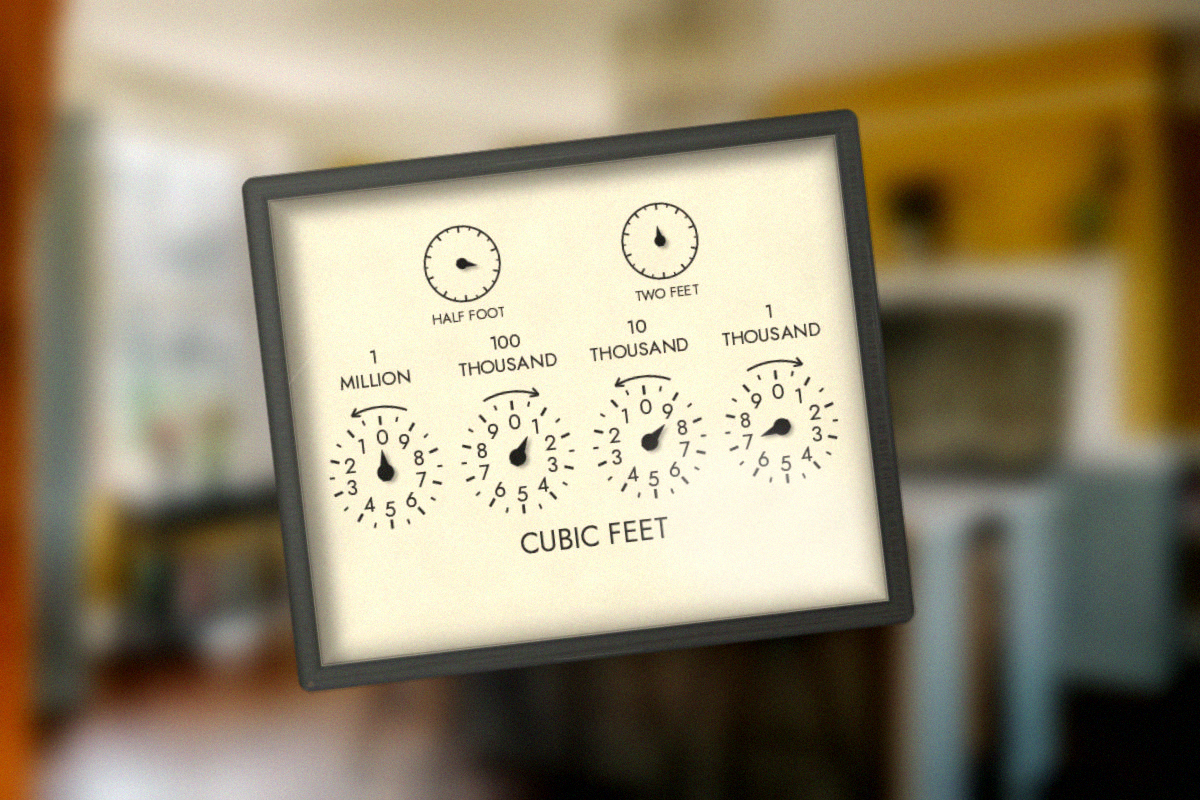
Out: 8700 ft³
